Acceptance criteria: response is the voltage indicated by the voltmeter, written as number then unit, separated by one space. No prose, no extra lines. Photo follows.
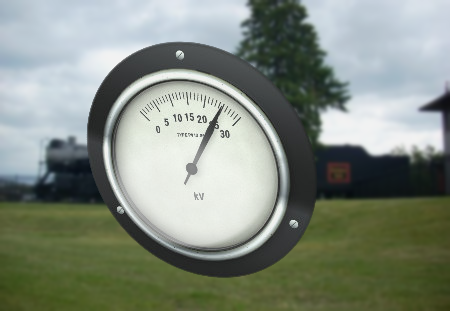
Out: 25 kV
